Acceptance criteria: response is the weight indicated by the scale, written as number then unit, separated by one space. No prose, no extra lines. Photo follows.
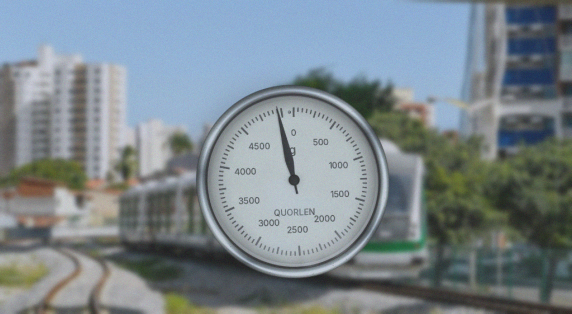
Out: 4950 g
